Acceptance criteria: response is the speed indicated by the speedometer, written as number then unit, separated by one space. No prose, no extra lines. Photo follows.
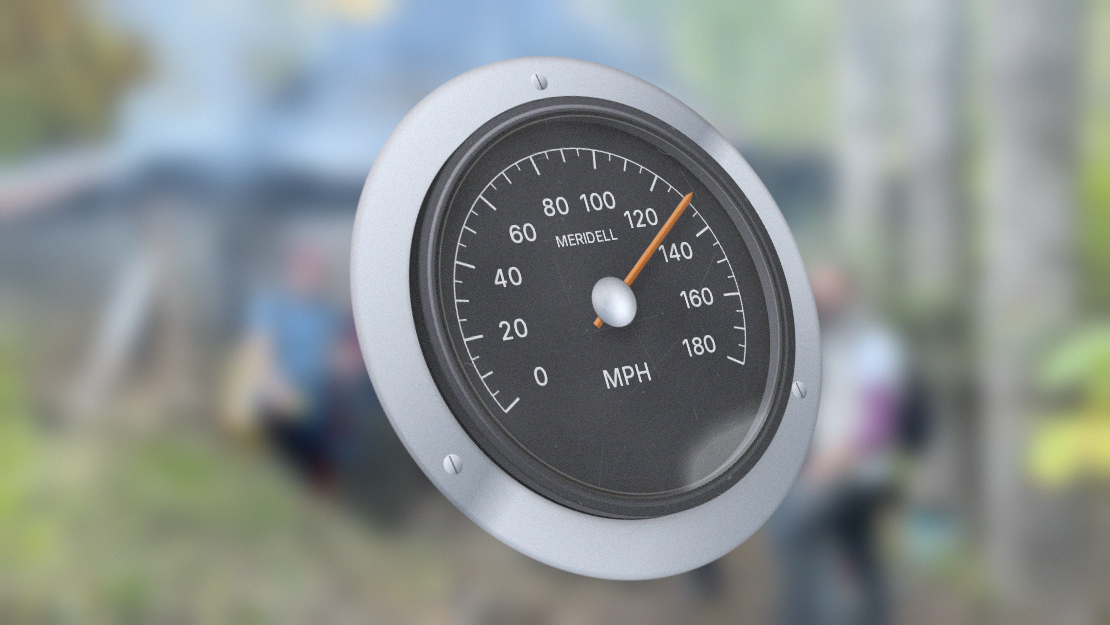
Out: 130 mph
